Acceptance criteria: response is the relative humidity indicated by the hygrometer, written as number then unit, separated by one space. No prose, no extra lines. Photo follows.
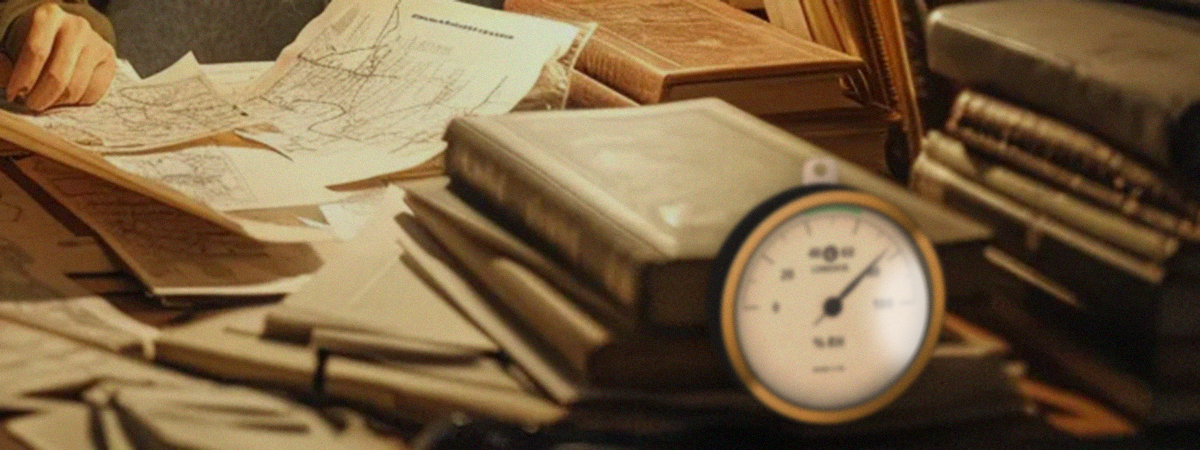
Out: 75 %
